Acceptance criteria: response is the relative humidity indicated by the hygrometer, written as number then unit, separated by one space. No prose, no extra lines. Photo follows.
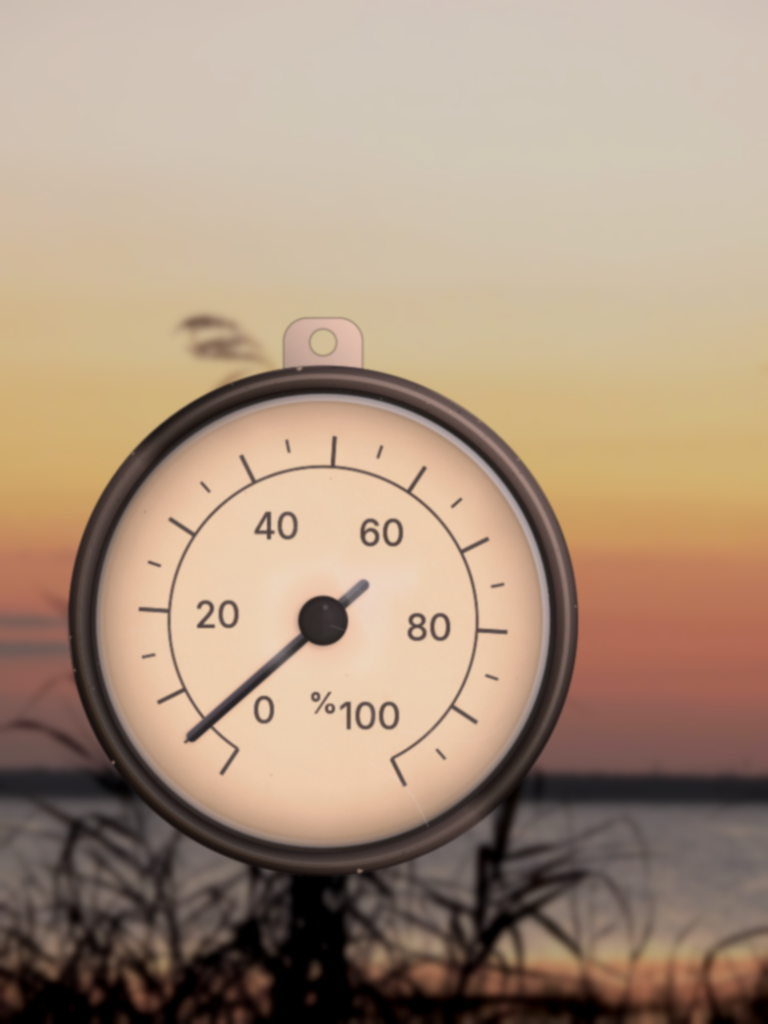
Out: 5 %
